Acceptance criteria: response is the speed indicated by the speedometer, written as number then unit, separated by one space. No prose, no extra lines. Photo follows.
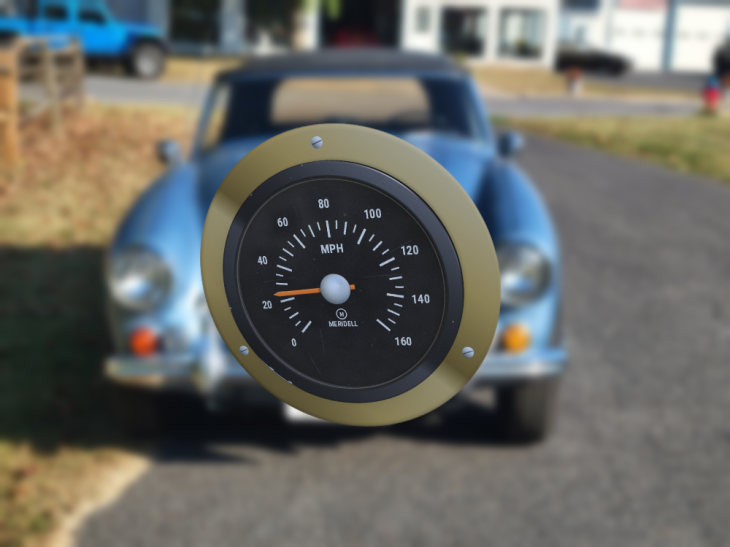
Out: 25 mph
